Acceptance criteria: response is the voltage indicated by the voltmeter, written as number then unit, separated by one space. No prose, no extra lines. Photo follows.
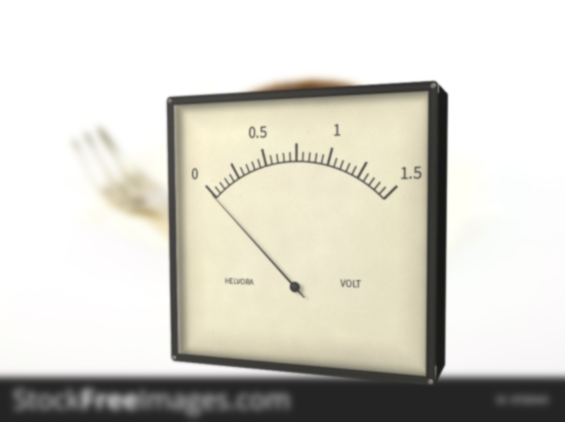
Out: 0 V
